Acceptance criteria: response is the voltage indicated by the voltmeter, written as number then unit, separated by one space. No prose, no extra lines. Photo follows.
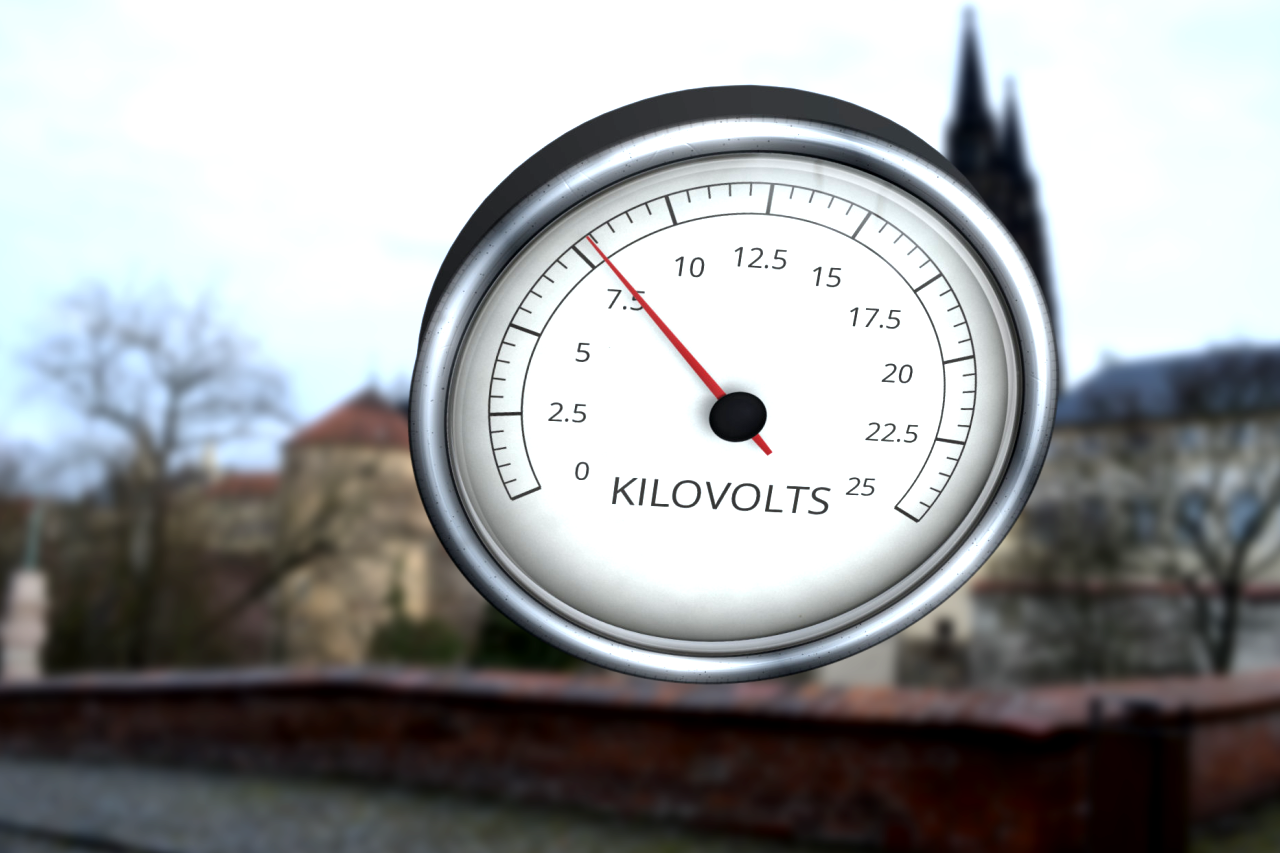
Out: 8 kV
